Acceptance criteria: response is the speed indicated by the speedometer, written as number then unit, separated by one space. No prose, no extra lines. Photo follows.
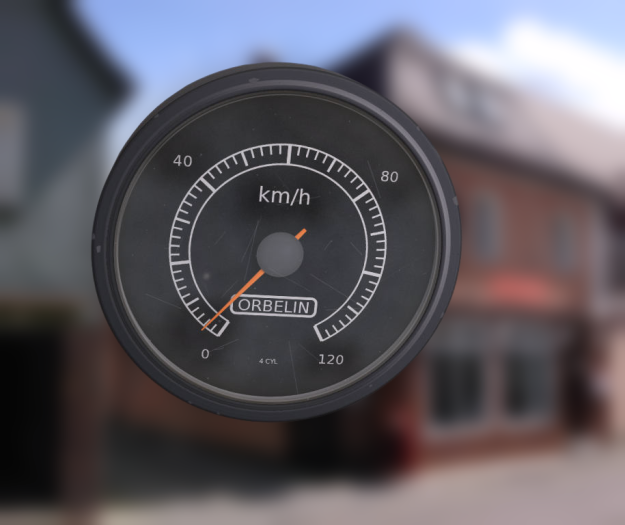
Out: 4 km/h
